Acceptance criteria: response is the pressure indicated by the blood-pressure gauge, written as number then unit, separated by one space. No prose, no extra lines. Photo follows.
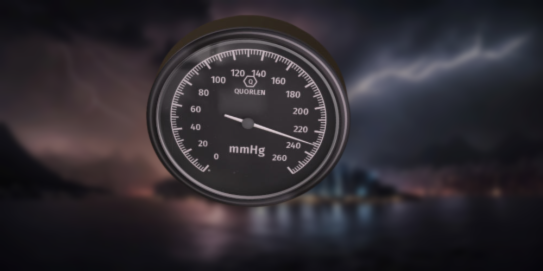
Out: 230 mmHg
